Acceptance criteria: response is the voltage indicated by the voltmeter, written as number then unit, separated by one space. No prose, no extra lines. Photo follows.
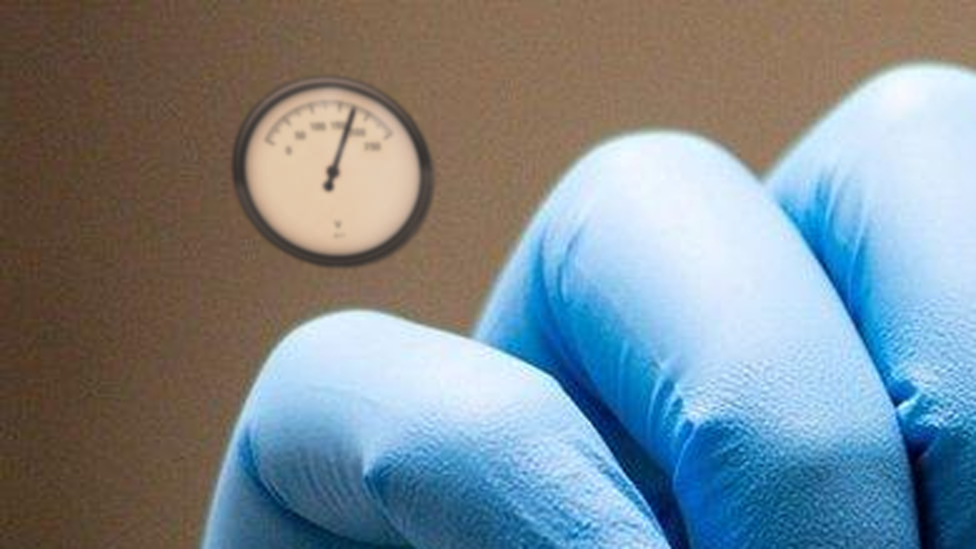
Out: 175 V
